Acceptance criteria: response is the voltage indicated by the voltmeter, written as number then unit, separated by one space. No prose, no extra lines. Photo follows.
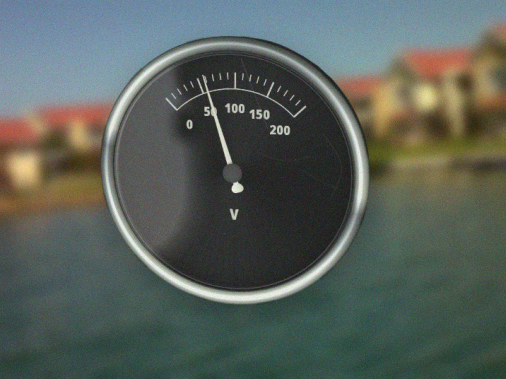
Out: 60 V
